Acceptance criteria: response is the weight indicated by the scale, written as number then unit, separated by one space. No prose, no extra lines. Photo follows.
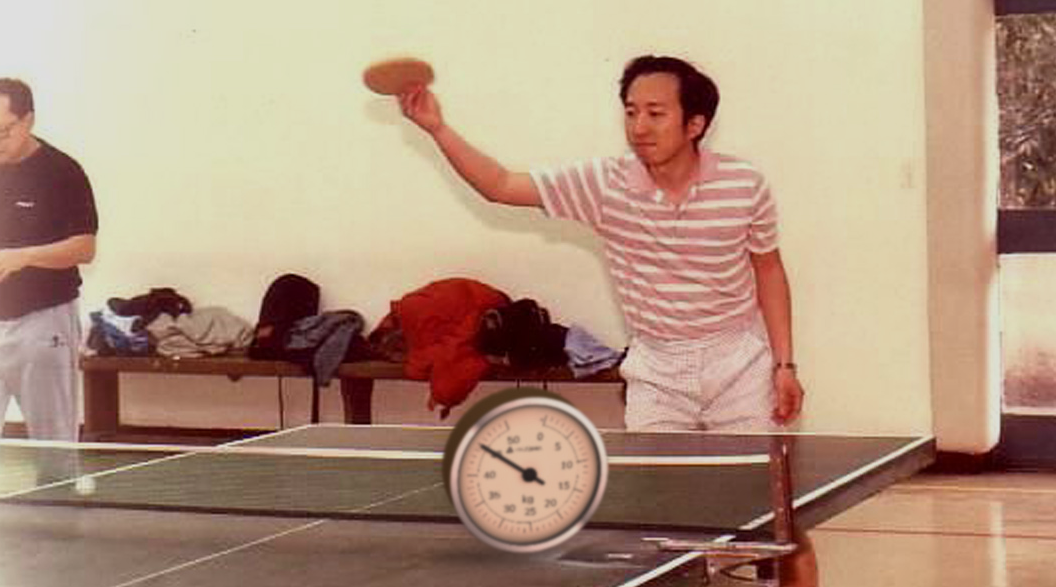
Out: 45 kg
